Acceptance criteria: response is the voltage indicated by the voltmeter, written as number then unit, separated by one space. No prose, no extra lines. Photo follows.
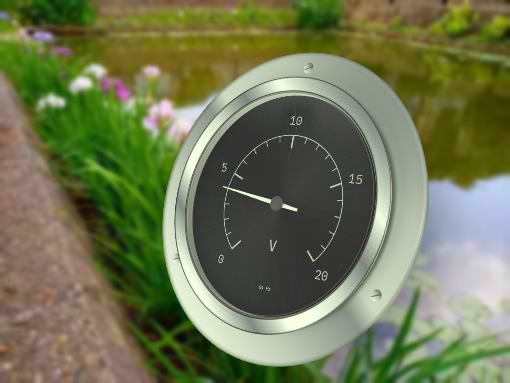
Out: 4 V
